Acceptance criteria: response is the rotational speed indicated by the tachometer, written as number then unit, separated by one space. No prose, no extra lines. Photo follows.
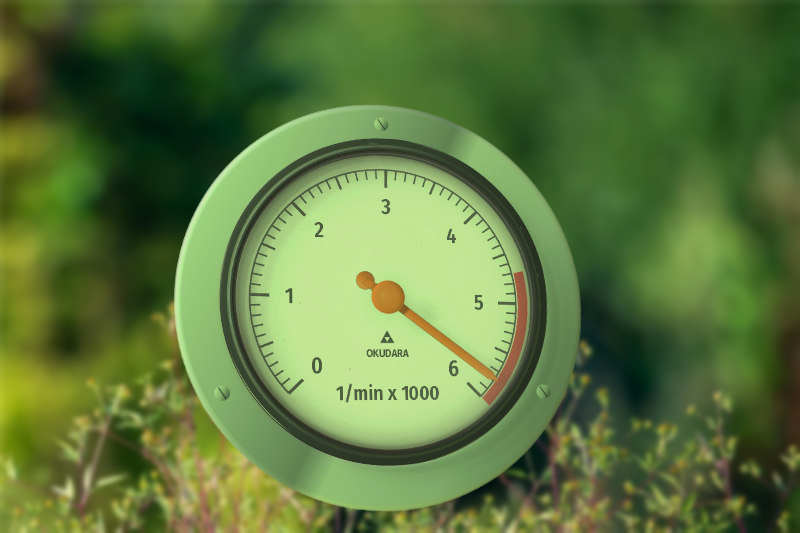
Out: 5800 rpm
